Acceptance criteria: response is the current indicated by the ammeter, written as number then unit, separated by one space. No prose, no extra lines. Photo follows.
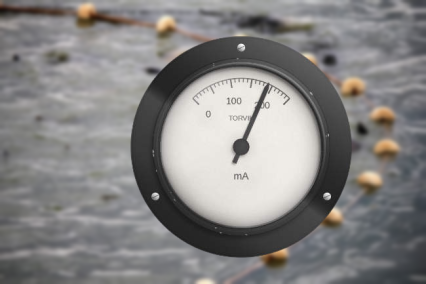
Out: 190 mA
